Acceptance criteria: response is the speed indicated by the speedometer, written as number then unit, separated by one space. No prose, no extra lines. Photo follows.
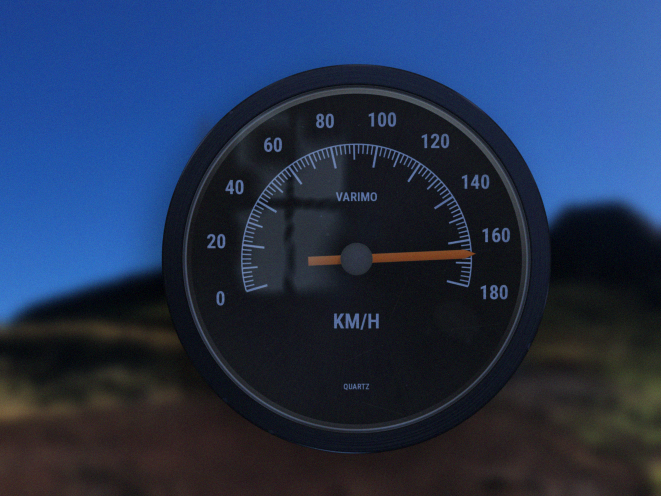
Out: 166 km/h
